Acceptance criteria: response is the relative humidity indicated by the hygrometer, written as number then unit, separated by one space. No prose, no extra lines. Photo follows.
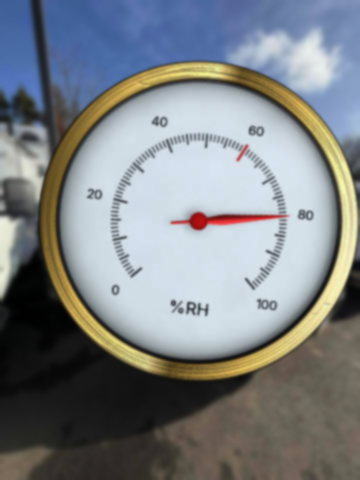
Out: 80 %
